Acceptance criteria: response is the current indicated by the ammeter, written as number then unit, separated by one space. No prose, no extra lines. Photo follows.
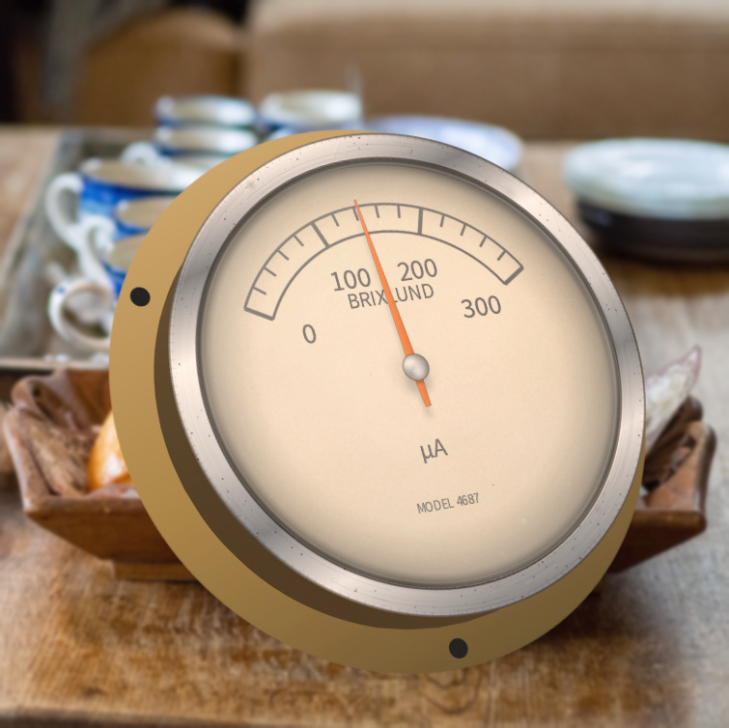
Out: 140 µA
